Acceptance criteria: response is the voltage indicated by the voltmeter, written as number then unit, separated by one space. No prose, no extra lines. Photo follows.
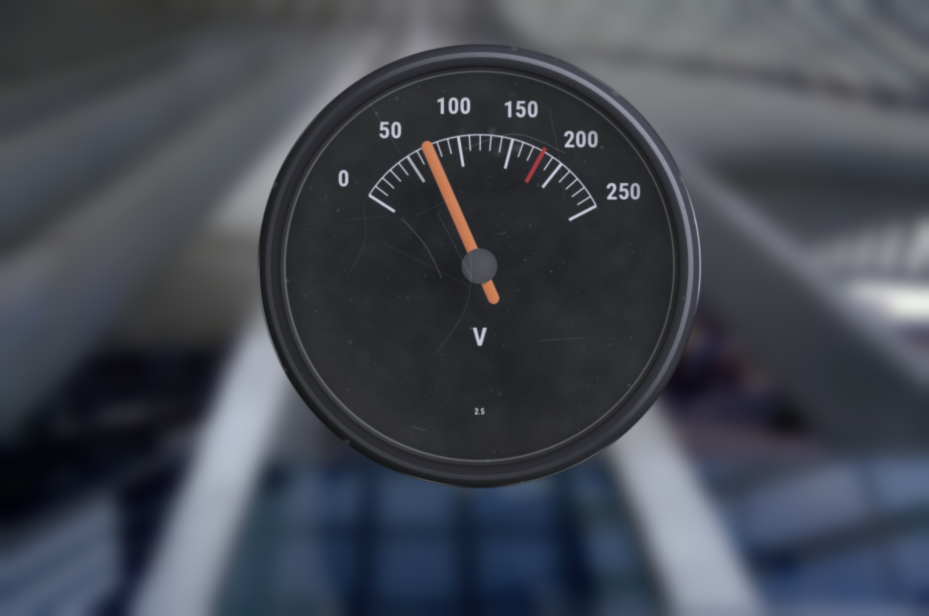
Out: 70 V
